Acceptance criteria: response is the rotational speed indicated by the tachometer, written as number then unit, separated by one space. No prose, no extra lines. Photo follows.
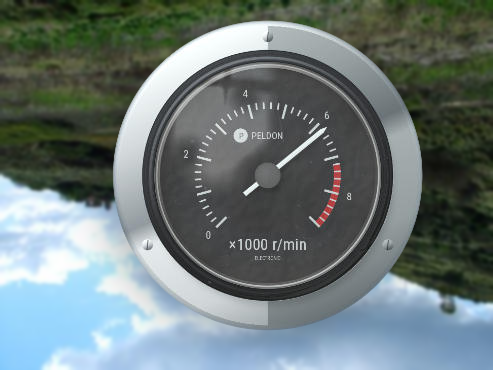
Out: 6200 rpm
